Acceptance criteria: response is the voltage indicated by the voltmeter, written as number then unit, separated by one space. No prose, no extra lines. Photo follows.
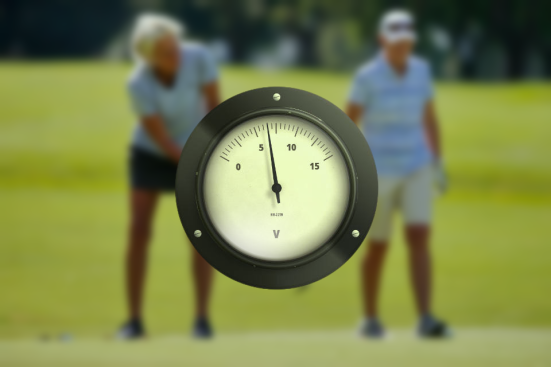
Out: 6.5 V
